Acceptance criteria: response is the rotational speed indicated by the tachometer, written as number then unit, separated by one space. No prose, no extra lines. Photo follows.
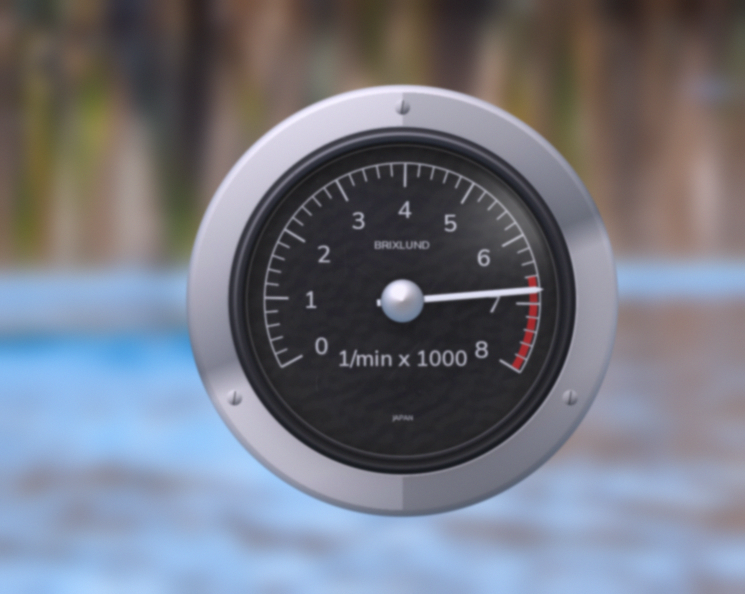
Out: 6800 rpm
